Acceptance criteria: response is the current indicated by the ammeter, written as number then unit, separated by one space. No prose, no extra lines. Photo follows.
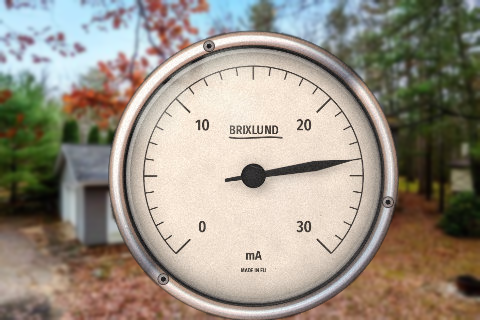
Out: 24 mA
